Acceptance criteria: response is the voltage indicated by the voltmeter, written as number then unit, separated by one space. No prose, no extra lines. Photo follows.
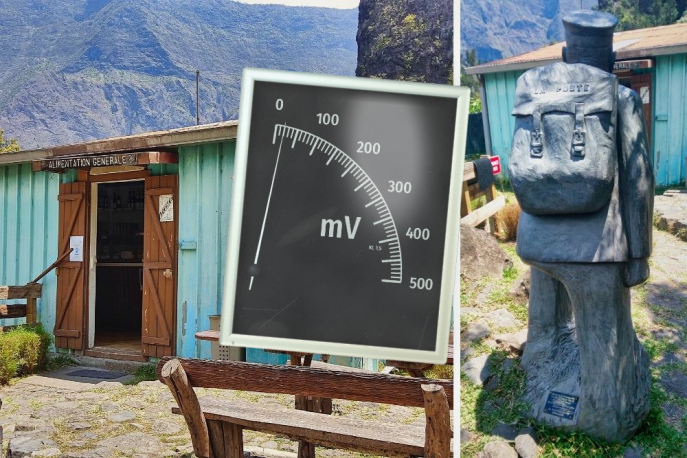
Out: 20 mV
